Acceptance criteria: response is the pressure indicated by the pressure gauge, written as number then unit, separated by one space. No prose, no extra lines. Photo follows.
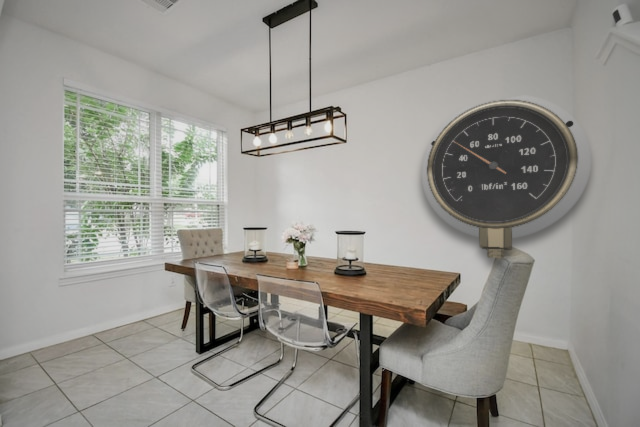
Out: 50 psi
